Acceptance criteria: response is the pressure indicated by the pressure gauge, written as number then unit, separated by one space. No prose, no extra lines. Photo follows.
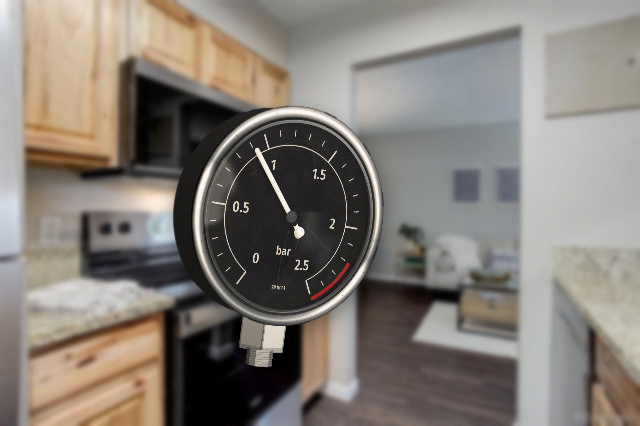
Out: 0.9 bar
